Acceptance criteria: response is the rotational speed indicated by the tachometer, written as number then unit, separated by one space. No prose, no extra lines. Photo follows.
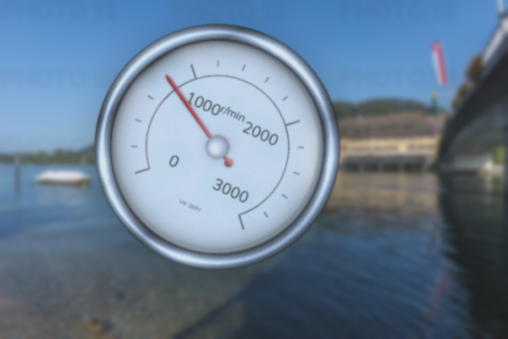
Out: 800 rpm
